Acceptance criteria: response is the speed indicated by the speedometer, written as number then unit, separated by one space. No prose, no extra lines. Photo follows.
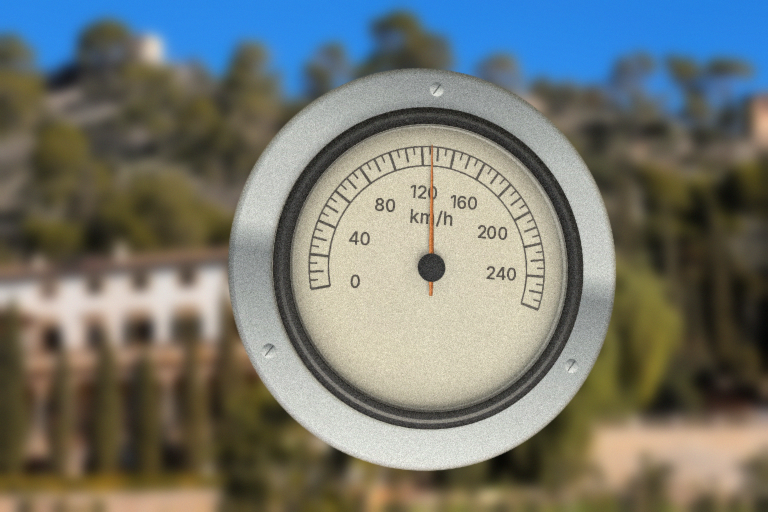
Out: 125 km/h
